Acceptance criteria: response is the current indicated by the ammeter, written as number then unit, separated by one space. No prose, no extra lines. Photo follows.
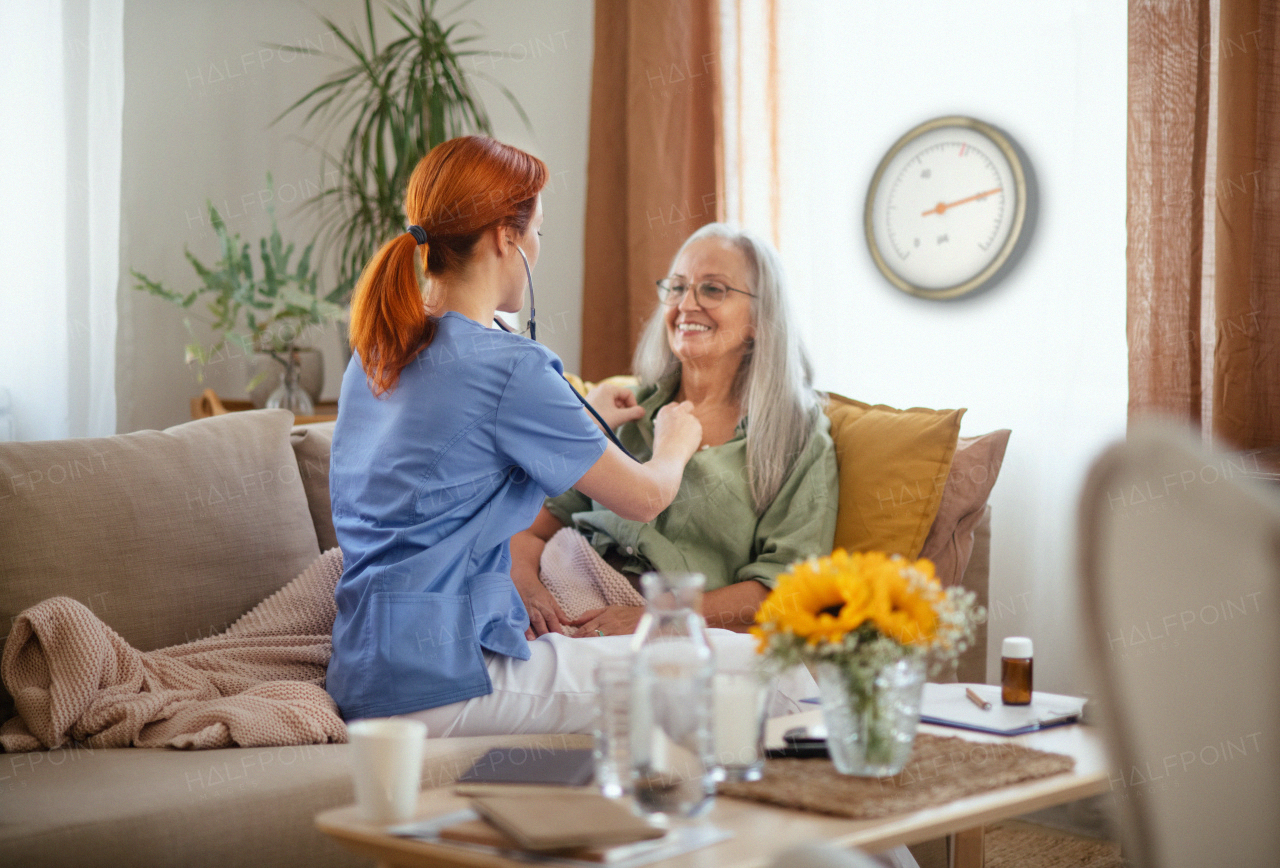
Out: 80 µA
